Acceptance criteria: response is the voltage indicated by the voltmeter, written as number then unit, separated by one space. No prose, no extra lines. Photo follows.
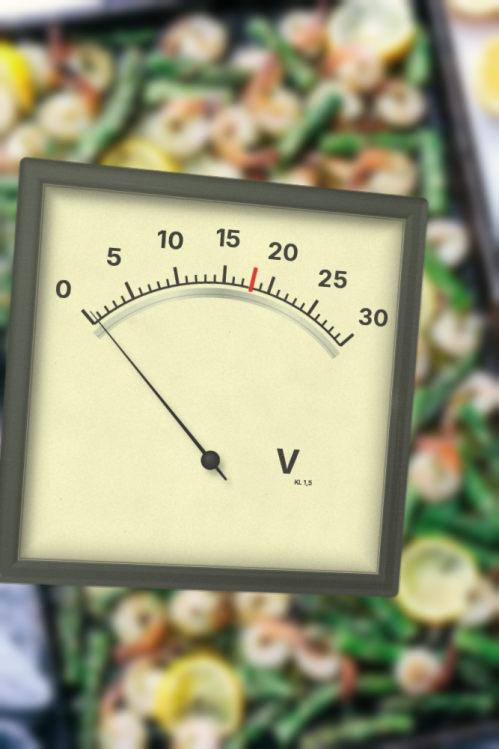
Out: 0.5 V
